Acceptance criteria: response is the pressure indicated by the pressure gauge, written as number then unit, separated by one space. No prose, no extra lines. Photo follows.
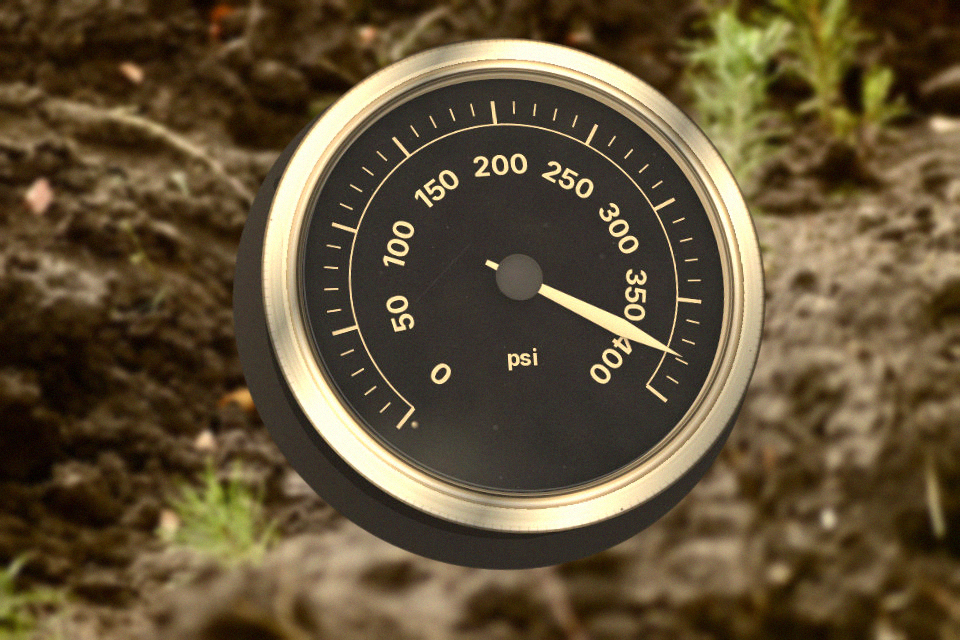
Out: 380 psi
